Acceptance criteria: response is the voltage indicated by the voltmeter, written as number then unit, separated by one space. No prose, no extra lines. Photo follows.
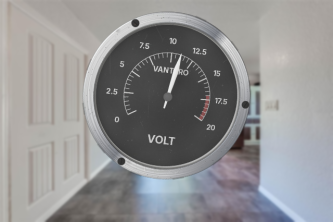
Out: 11 V
